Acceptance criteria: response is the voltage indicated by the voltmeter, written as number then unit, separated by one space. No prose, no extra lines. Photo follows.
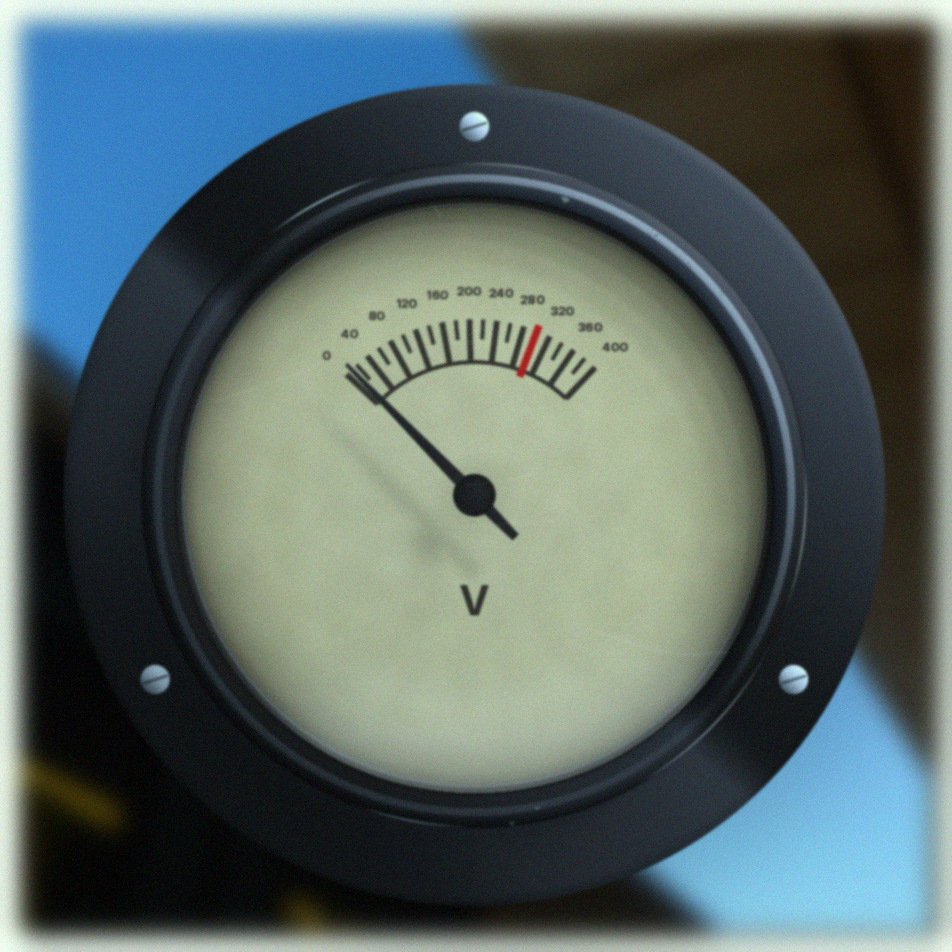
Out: 10 V
